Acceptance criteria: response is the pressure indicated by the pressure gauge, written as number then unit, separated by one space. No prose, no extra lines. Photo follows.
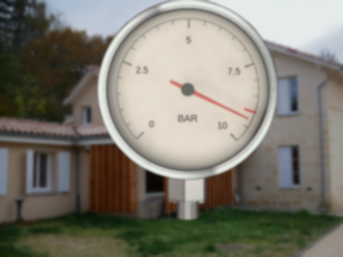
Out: 9.25 bar
